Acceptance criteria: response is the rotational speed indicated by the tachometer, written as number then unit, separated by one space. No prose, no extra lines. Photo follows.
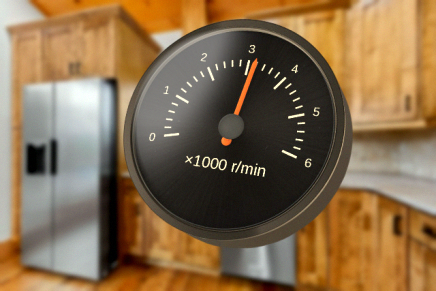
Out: 3200 rpm
